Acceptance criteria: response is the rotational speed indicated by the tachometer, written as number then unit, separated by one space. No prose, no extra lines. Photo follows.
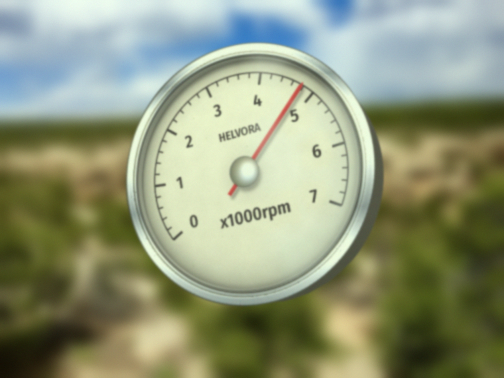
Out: 4800 rpm
